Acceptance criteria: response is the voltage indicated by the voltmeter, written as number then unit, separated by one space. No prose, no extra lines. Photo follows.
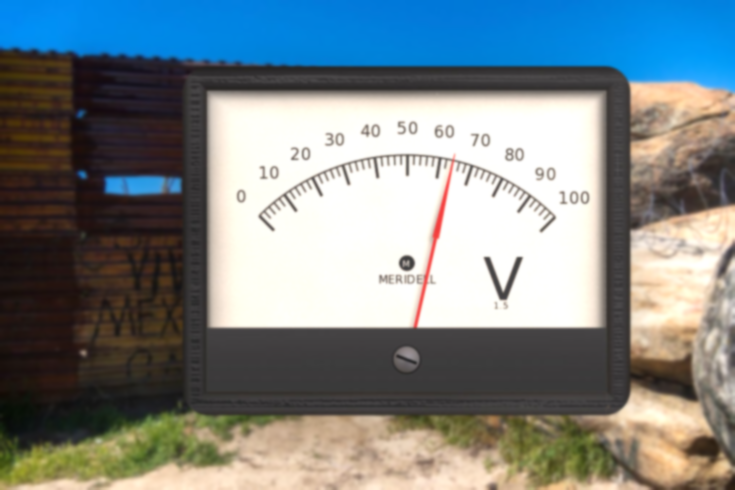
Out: 64 V
